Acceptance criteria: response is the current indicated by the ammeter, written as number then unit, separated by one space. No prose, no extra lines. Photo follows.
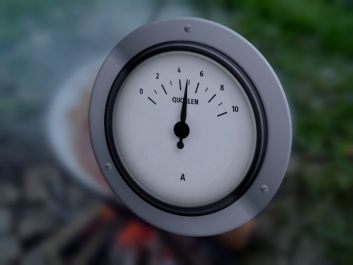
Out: 5 A
